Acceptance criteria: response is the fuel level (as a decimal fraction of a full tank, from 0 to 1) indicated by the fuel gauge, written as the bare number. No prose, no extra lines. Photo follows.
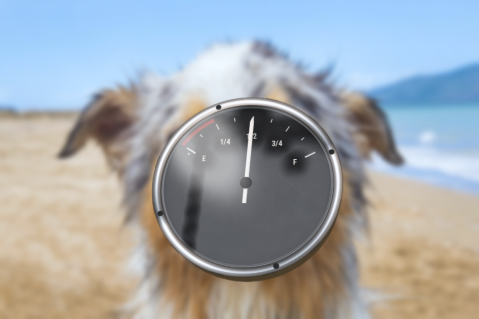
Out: 0.5
